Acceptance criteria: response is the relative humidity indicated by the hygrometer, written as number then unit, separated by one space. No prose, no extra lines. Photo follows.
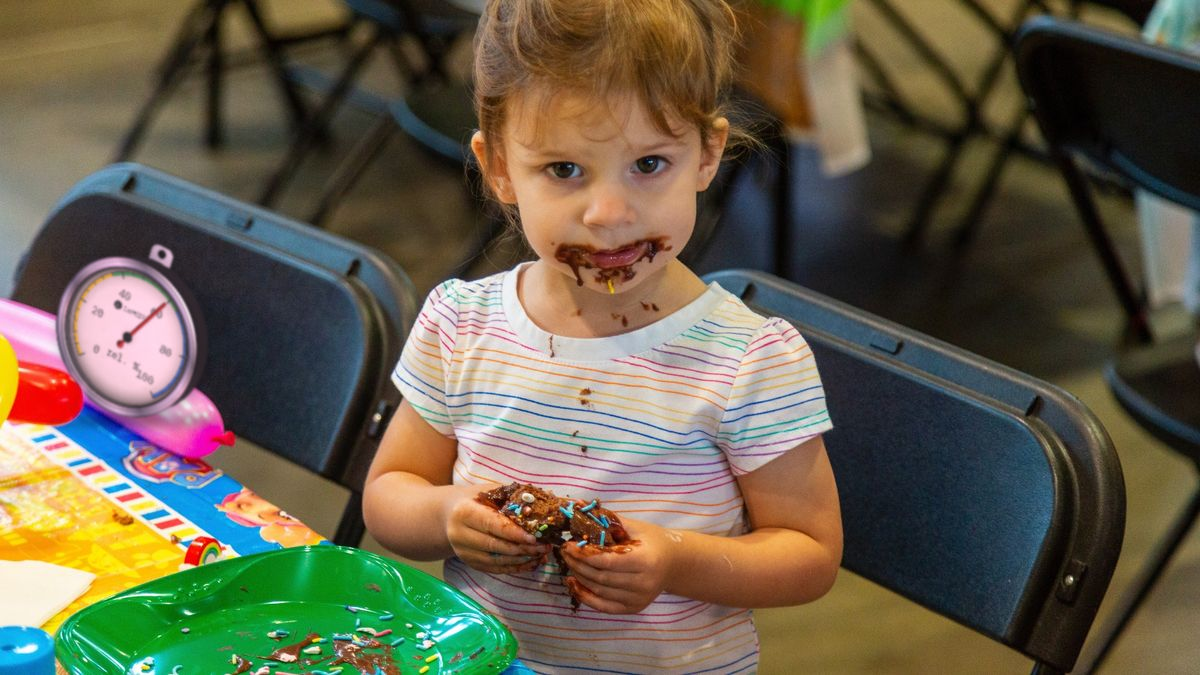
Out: 60 %
